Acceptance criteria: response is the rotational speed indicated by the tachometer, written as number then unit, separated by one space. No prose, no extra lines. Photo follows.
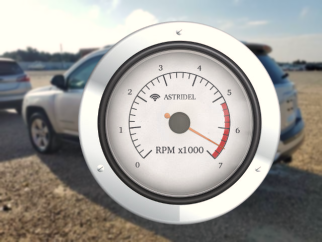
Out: 6600 rpm
